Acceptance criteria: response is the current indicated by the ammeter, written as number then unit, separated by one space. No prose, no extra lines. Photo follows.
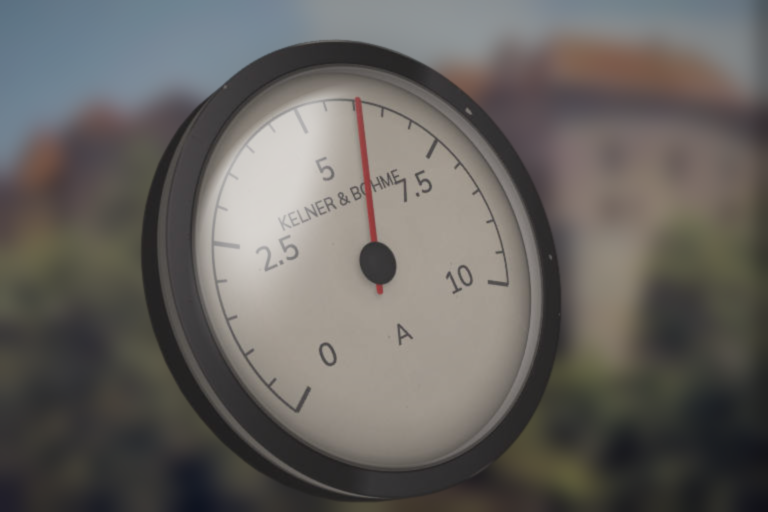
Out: 6 A
